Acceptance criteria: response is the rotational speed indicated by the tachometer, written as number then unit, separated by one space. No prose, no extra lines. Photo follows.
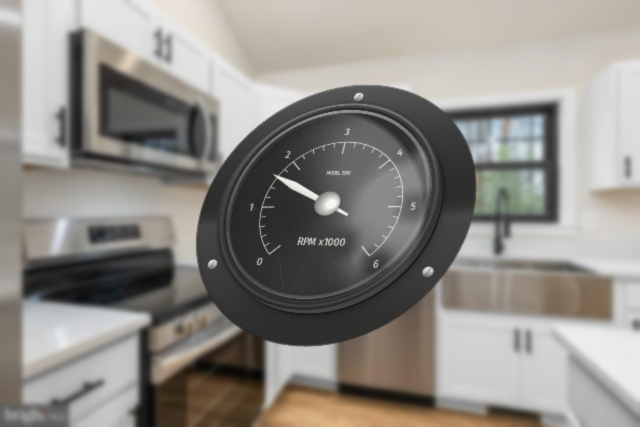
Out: 1600 rpm
